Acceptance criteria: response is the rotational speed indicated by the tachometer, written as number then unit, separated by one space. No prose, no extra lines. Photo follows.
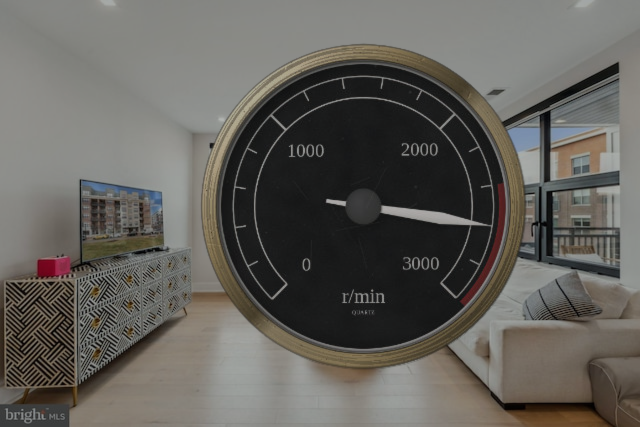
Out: 2600 rpm
